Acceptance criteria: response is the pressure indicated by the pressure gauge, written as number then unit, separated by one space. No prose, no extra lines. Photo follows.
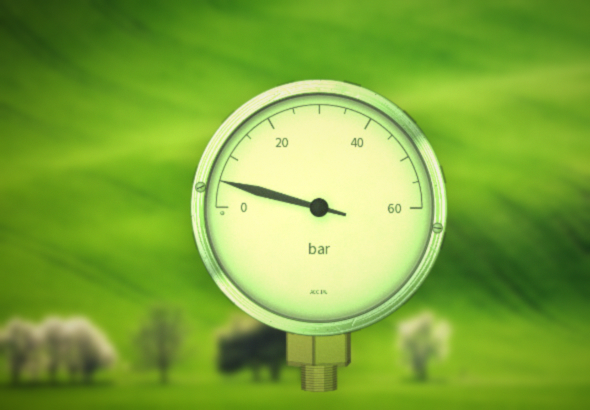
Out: 5 bar
